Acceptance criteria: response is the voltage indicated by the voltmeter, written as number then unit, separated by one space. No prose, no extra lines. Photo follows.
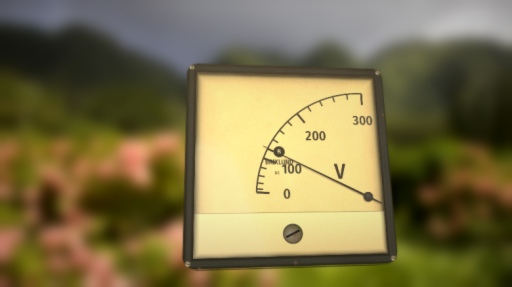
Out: 120 V
